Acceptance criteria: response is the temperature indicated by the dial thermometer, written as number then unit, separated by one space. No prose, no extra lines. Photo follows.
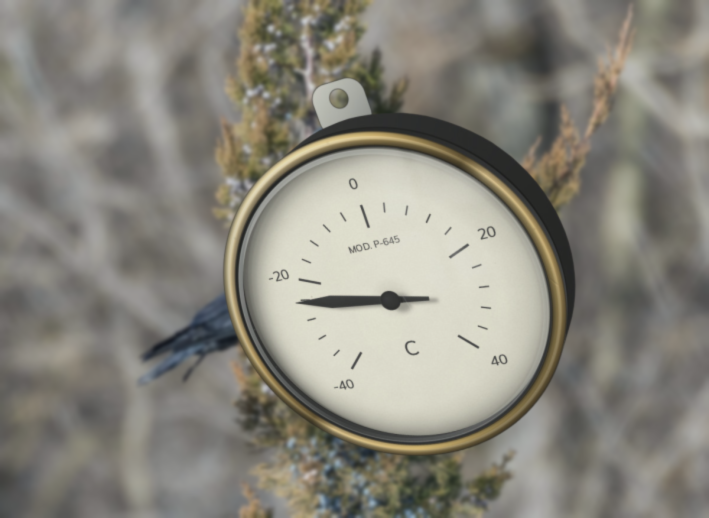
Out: -24 °C
